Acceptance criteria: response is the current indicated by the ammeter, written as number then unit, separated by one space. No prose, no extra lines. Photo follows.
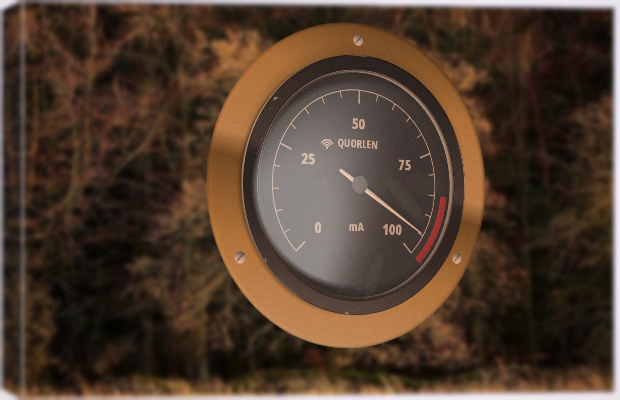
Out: 95 mA
